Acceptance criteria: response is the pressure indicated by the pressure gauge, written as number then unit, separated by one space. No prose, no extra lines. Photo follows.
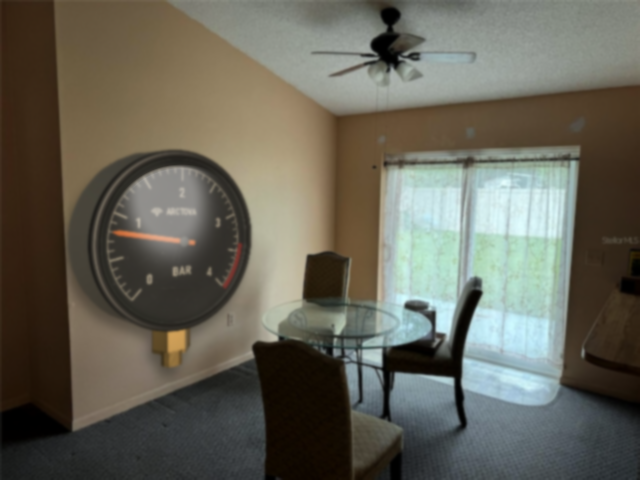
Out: 0.8 bar
